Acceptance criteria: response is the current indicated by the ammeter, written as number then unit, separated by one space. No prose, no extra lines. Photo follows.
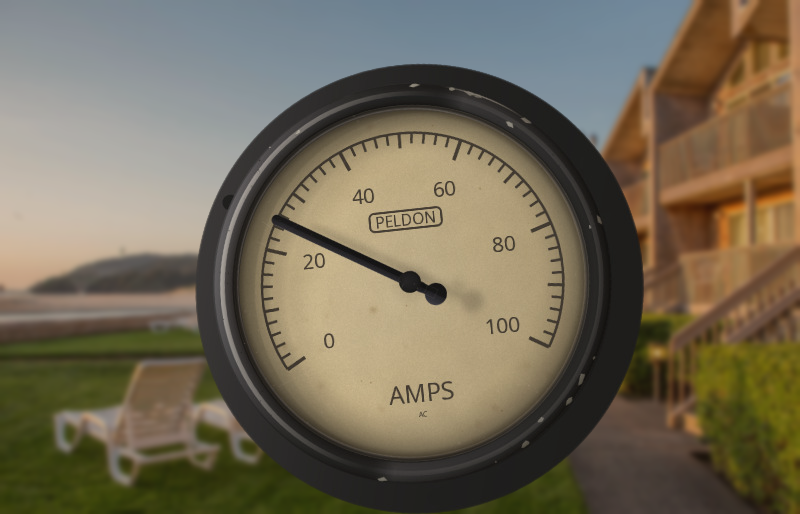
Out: 25 A
